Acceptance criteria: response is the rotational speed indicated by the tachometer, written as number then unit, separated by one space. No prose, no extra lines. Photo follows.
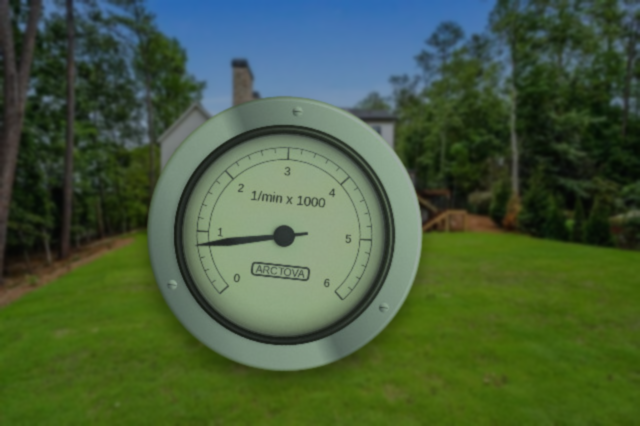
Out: 800 rpm
